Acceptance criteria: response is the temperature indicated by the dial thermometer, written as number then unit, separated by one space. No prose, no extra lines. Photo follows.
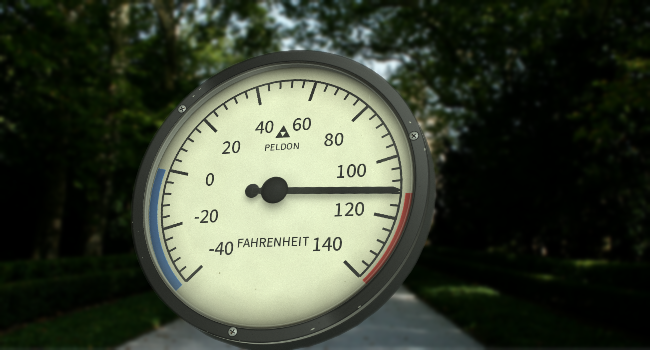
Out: 112 °F
